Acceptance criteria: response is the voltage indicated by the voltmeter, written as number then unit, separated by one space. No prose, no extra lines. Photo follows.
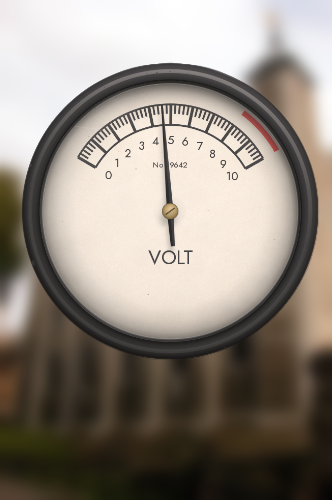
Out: 4.6 V
